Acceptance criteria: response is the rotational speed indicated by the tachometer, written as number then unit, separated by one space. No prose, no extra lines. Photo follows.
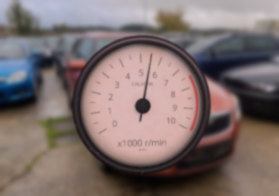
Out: 5500 rpm
